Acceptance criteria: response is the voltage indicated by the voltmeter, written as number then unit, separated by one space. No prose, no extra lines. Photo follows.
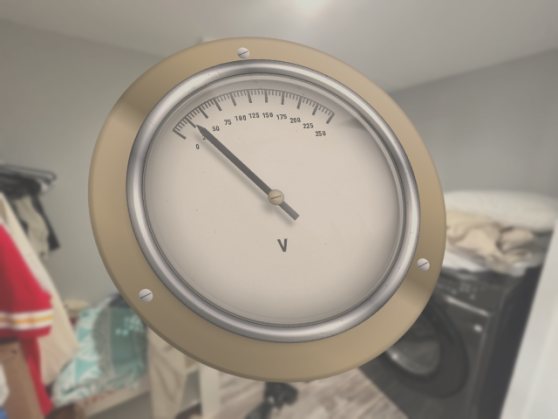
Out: 25 V
